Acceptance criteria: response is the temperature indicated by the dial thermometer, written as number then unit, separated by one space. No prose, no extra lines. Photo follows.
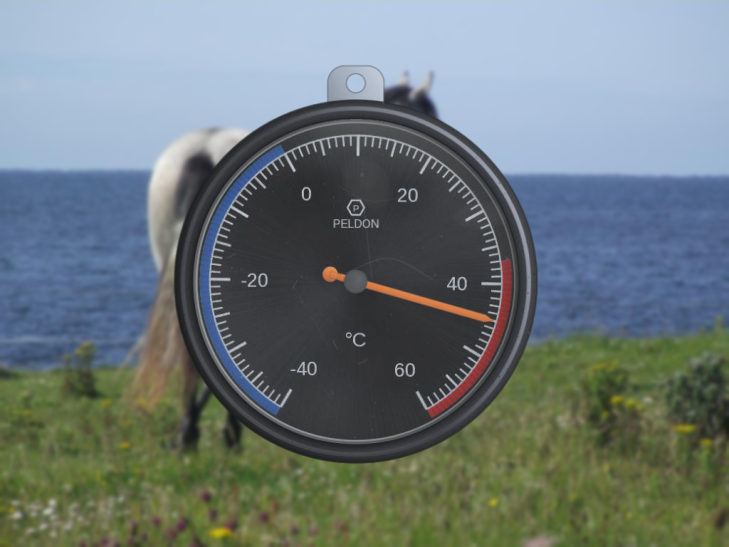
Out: 45 °C
